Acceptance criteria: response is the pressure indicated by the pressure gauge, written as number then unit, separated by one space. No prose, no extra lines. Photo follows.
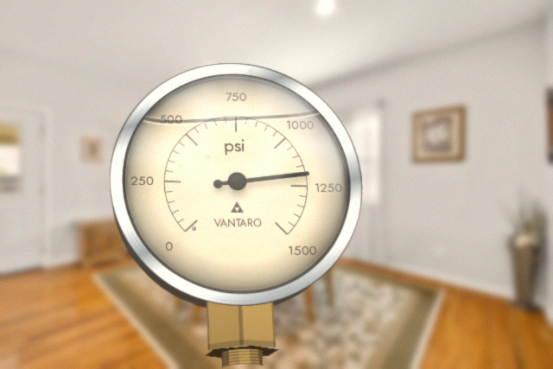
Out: 1200 psi
